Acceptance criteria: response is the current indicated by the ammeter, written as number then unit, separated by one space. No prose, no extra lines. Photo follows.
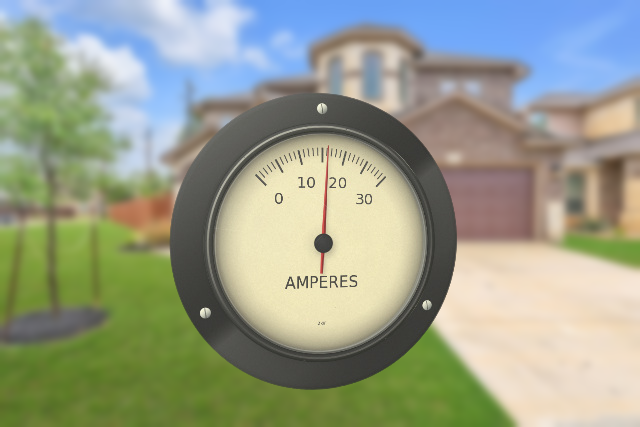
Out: 16 A
